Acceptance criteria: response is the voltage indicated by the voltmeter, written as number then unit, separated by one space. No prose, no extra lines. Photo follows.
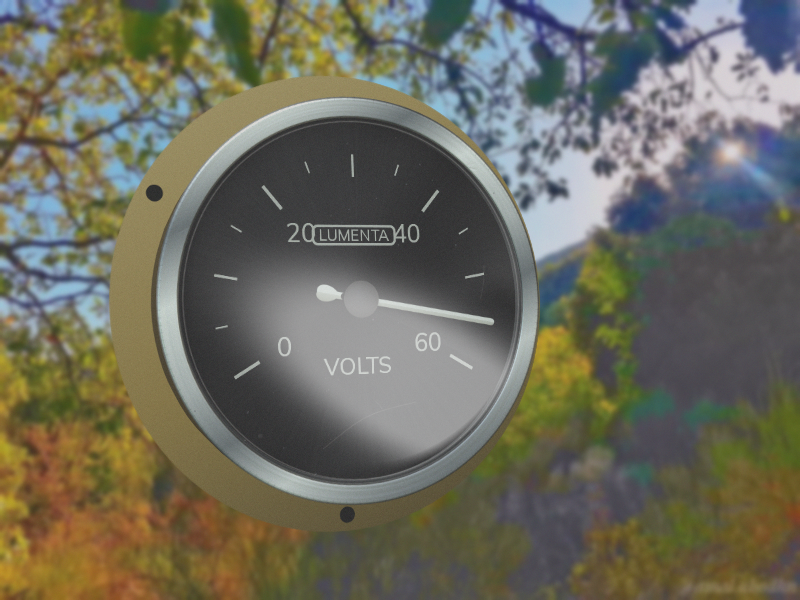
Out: 55 V
